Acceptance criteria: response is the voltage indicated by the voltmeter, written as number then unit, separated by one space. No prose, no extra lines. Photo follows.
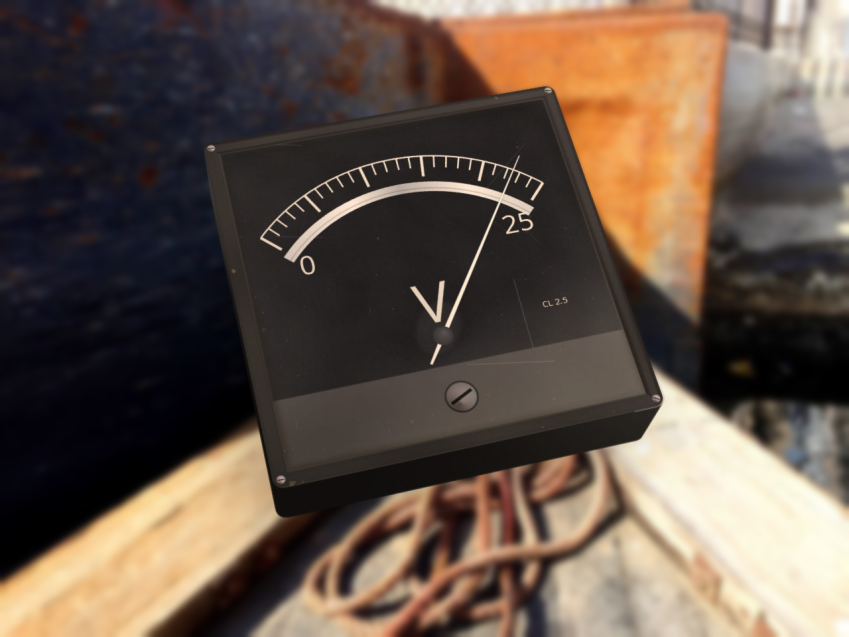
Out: 22.5 V
